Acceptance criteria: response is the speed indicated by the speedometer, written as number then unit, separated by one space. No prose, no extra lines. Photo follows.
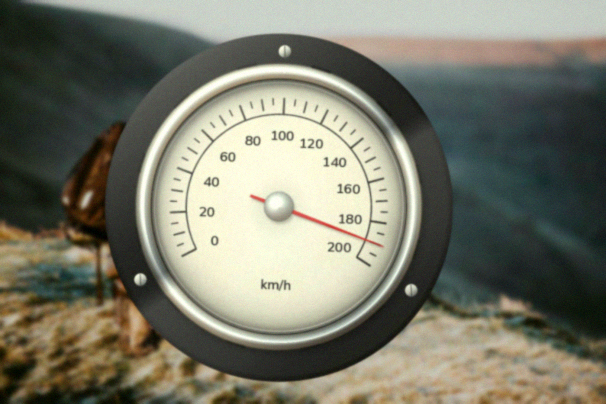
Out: 190 km/h
